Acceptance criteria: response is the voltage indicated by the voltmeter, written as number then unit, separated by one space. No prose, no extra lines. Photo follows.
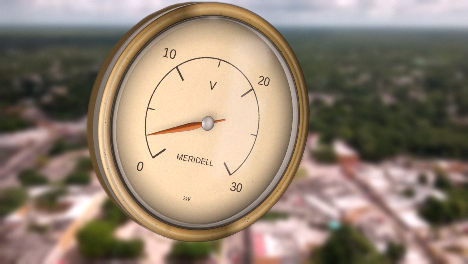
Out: 2.5 V
